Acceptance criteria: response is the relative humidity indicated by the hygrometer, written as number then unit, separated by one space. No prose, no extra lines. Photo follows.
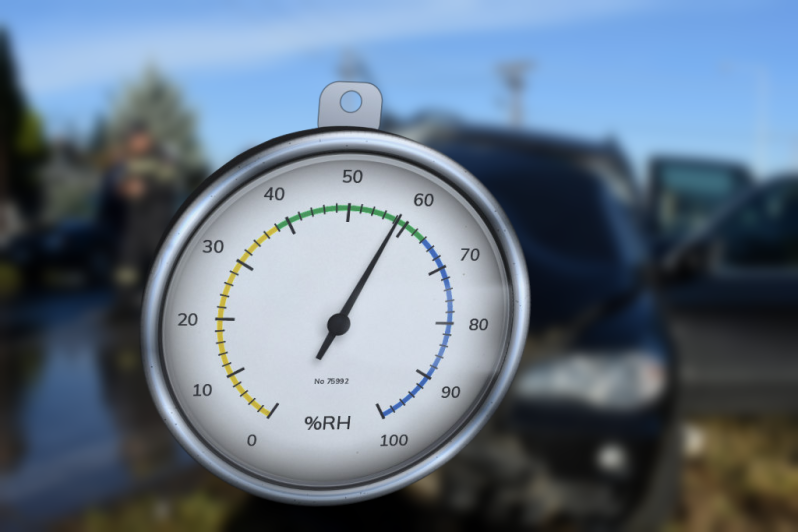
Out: 58 %
